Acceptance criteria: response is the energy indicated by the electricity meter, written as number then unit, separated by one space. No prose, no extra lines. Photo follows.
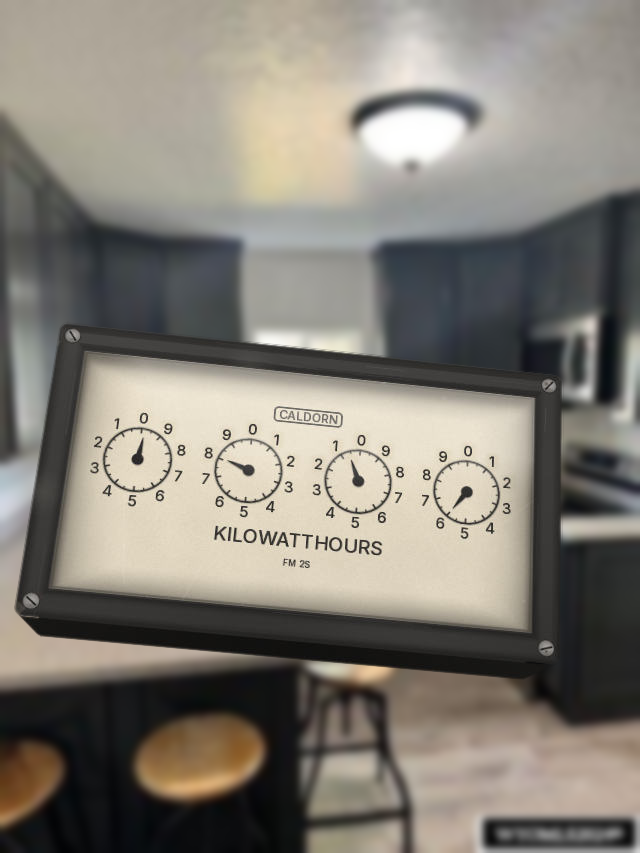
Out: 9806 kWh
